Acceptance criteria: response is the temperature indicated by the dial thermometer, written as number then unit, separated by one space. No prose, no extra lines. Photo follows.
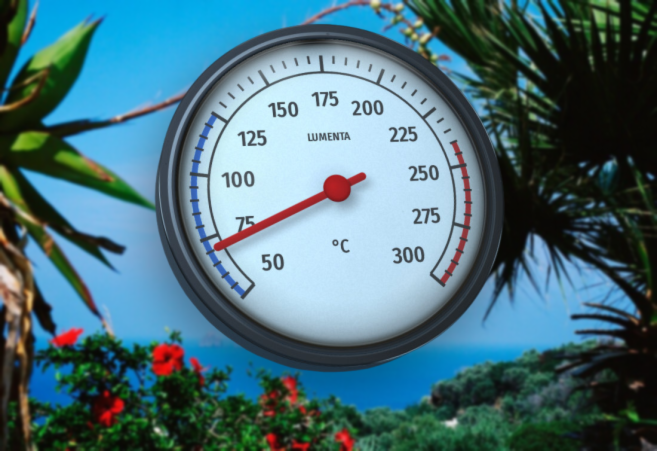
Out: 70 °C
